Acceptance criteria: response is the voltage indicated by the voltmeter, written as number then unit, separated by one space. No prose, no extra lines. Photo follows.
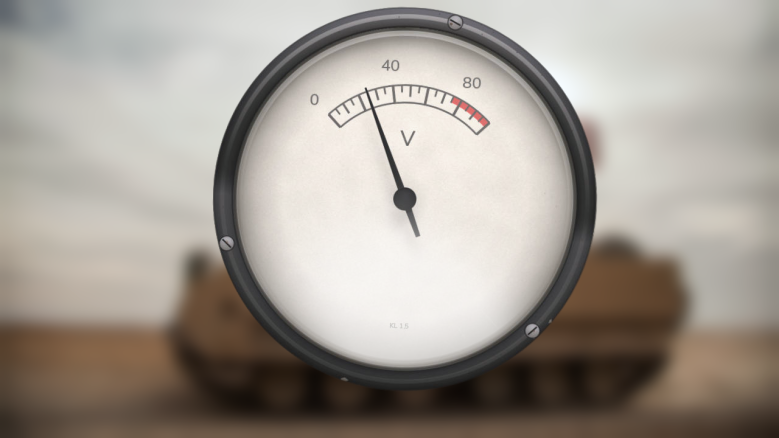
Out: 25 V
